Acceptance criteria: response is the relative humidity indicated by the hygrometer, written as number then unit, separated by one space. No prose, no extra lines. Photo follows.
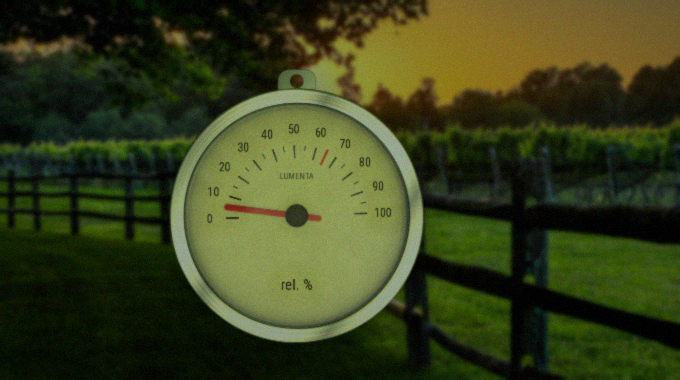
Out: 5 %
